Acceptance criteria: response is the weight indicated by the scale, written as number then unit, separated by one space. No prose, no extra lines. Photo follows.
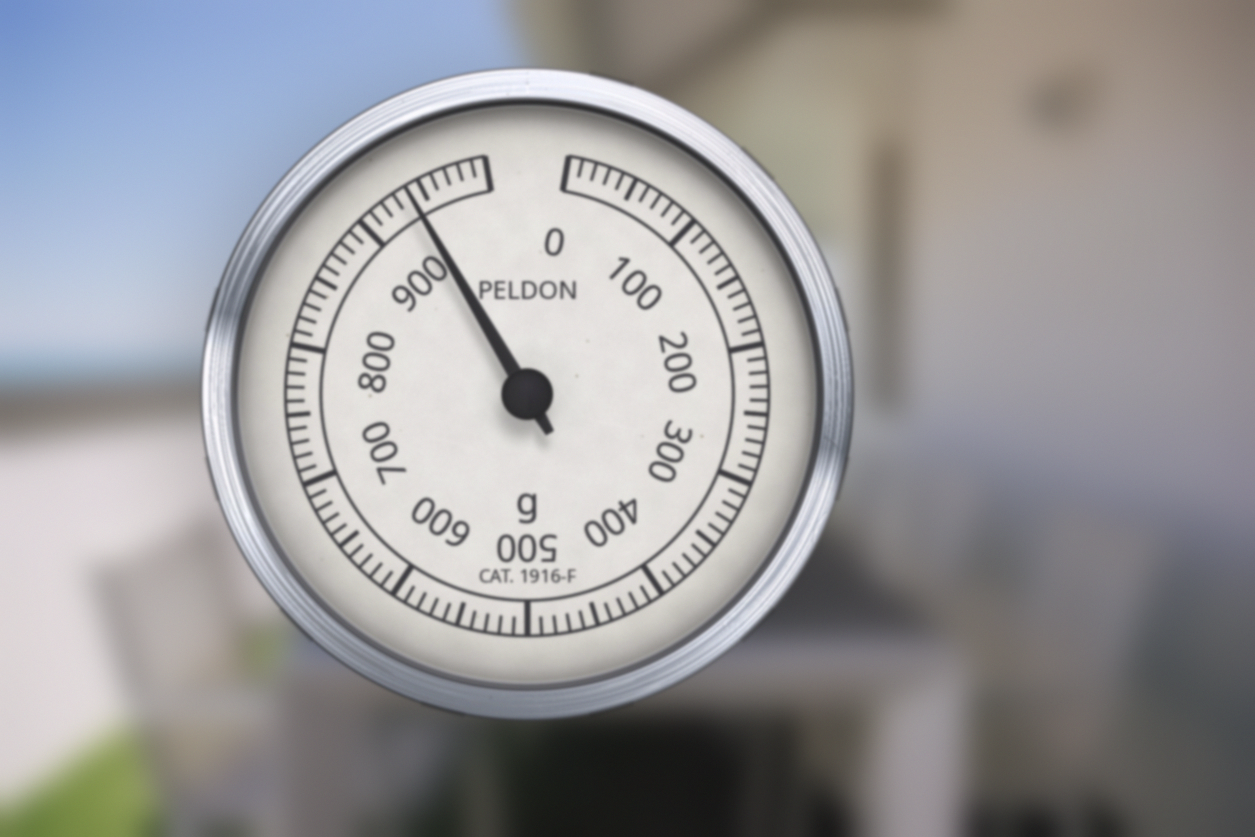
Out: 940 g
